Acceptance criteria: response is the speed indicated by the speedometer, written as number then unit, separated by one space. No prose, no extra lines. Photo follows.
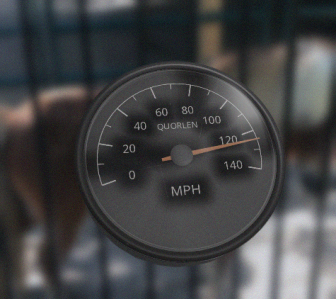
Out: 125 mph
